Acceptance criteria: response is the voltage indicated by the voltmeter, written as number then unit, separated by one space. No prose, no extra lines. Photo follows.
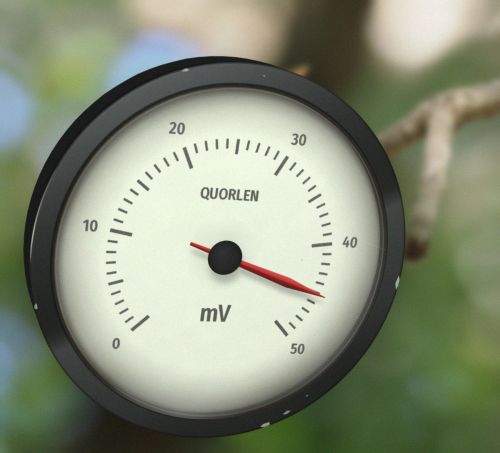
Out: 45 mV
